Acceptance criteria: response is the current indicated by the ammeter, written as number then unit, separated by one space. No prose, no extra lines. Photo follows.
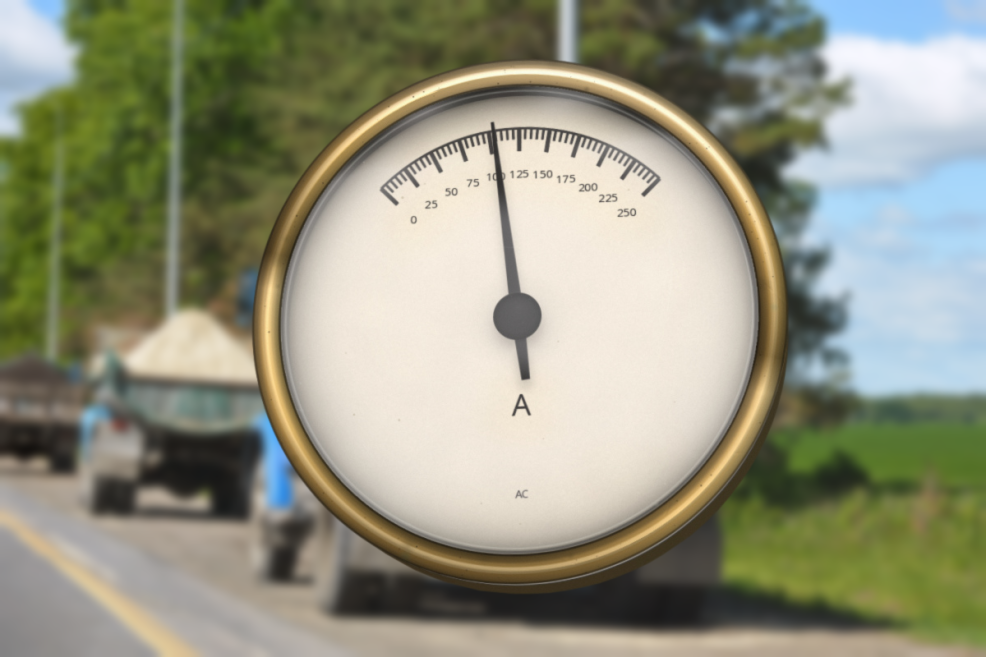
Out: 105 A
